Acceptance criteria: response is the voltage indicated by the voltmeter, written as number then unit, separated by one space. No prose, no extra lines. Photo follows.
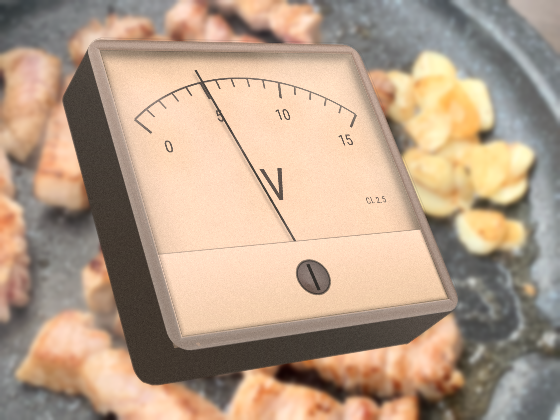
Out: 5 V
